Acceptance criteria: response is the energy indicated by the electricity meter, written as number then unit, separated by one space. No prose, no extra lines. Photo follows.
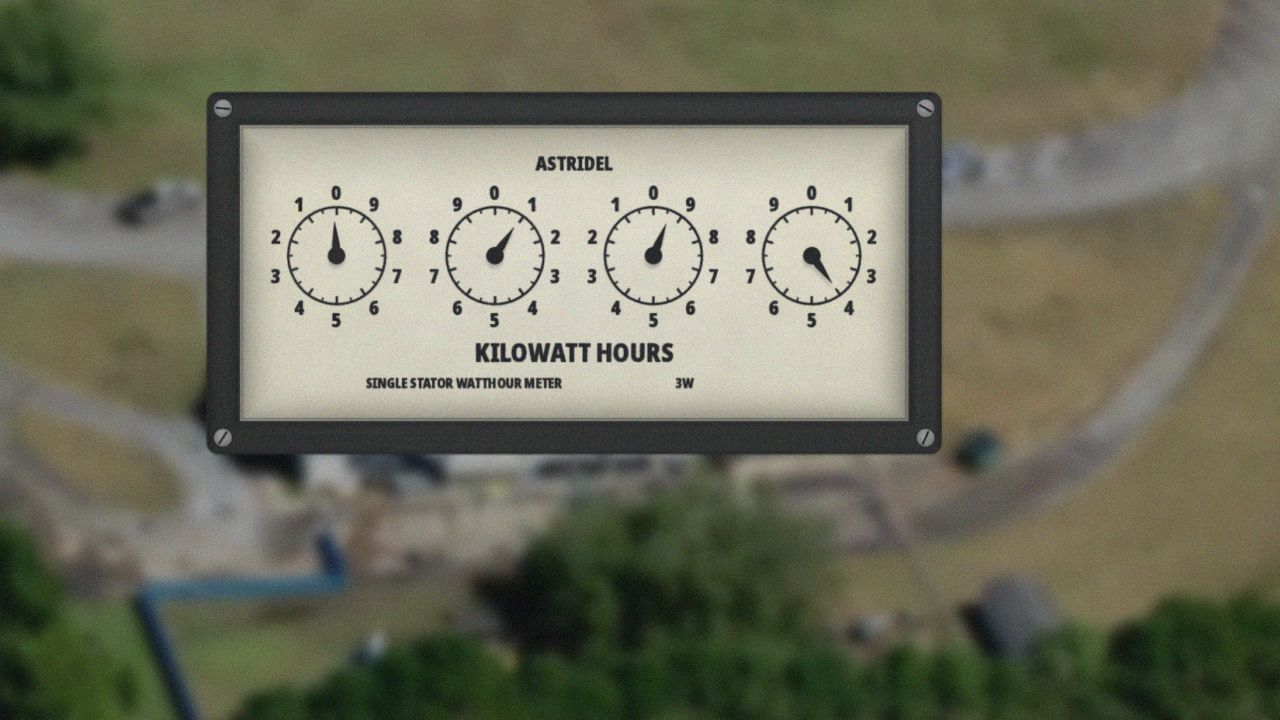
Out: 94 kWh
